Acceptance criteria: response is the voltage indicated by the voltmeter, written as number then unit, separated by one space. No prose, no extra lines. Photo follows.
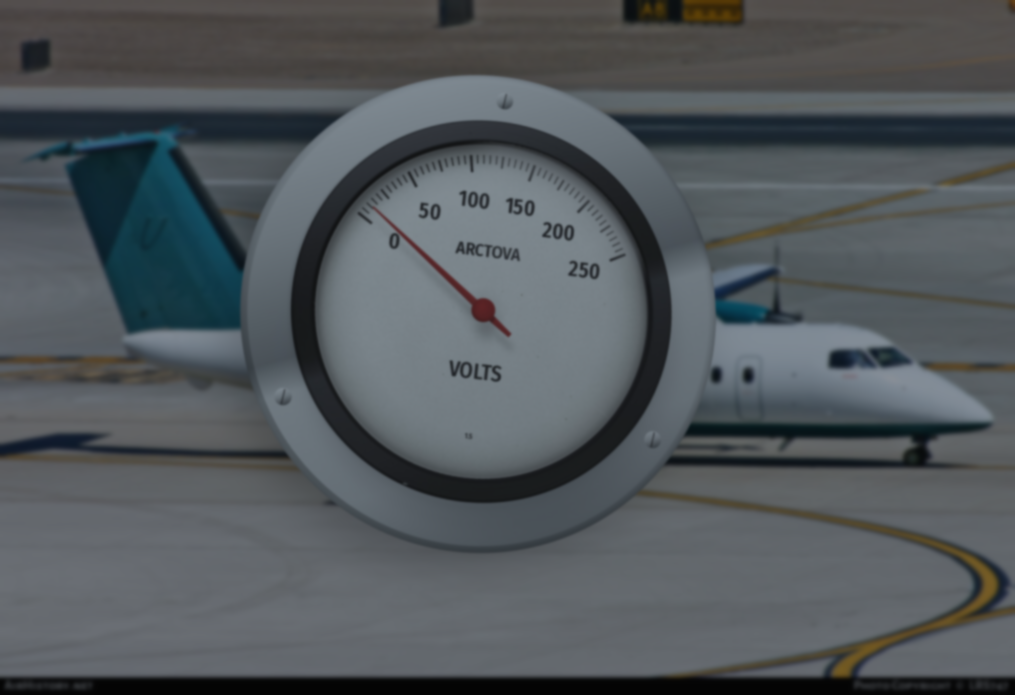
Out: 10 V
